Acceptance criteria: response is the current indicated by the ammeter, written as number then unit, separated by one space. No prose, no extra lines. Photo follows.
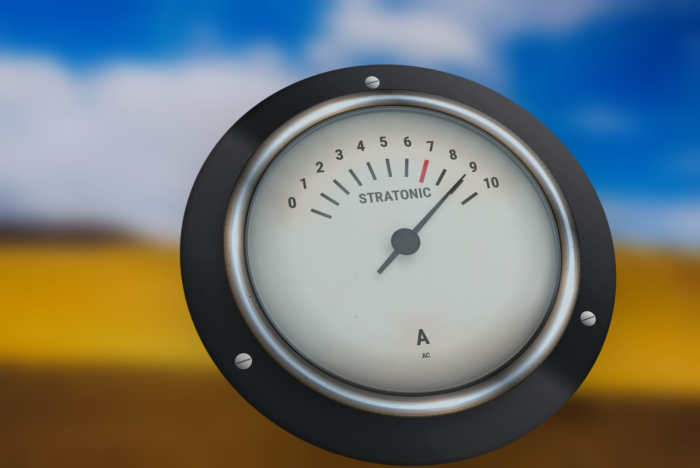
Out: 9 A
